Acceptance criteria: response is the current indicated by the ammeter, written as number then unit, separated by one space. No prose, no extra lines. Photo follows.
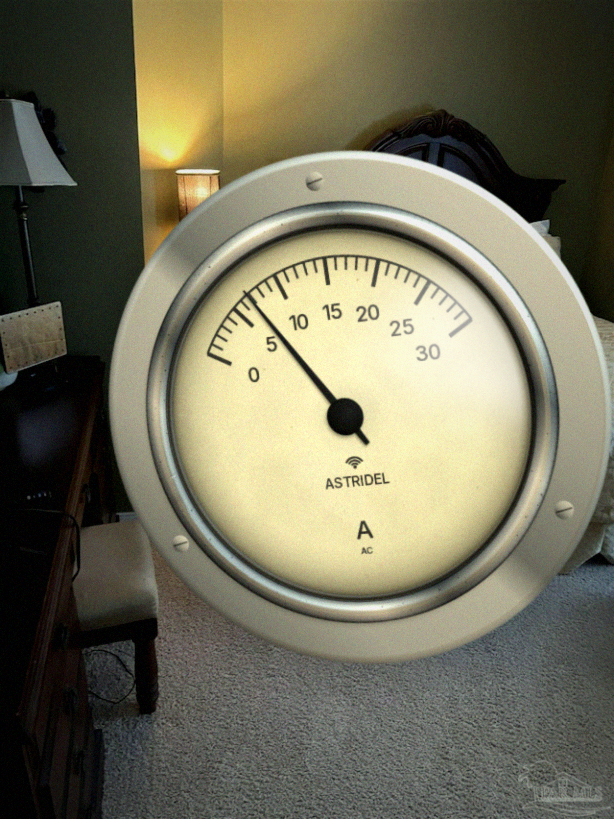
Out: 7 A
